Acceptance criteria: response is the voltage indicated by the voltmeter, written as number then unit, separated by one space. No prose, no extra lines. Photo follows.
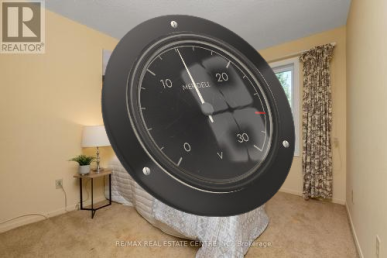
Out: 14 V
